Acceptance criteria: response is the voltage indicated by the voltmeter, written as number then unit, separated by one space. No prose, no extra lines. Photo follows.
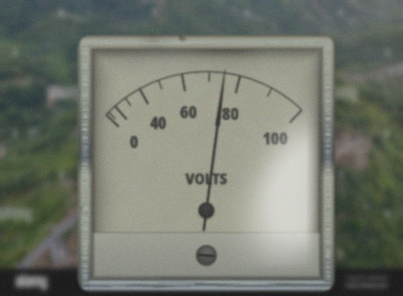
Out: 75 V
